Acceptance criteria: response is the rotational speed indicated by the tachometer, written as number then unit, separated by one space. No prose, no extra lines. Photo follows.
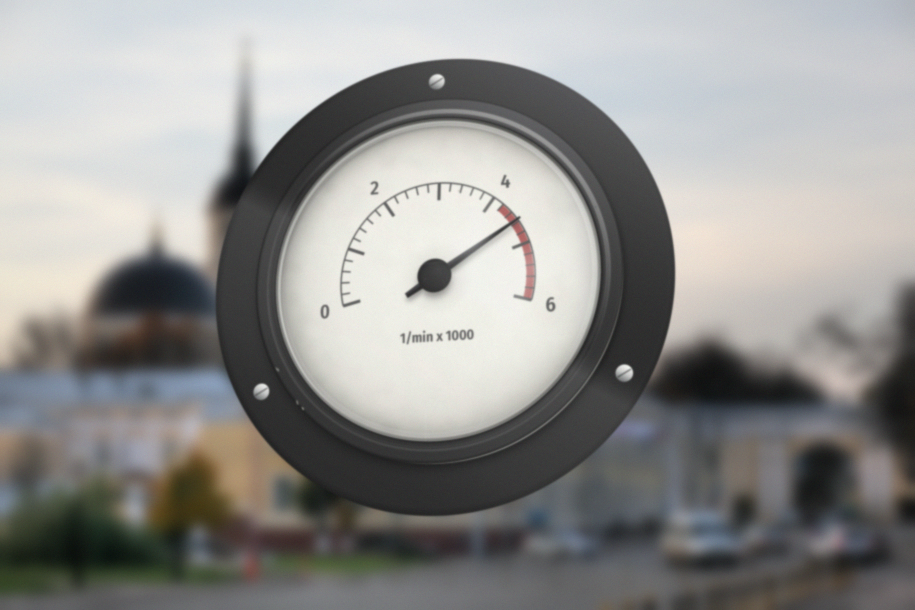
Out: 4600 rpm
